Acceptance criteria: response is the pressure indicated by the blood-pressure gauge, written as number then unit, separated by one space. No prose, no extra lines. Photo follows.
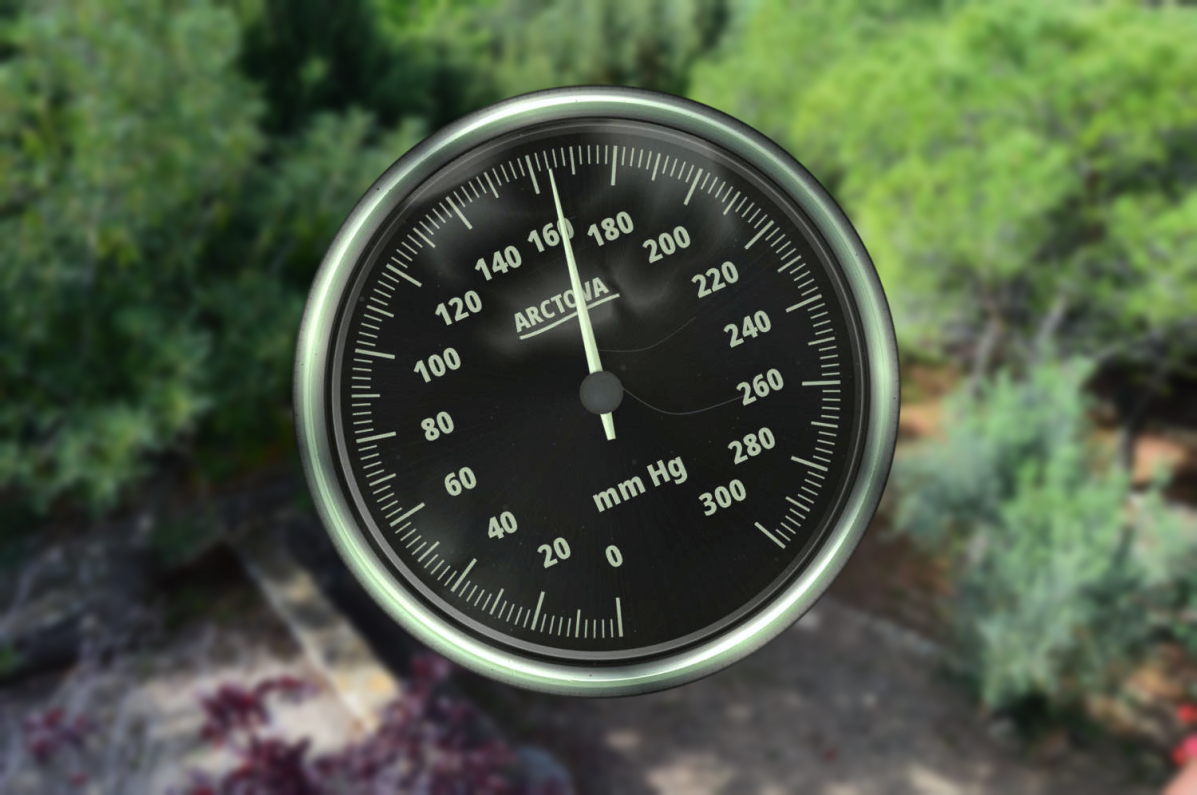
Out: 164 mmHg
